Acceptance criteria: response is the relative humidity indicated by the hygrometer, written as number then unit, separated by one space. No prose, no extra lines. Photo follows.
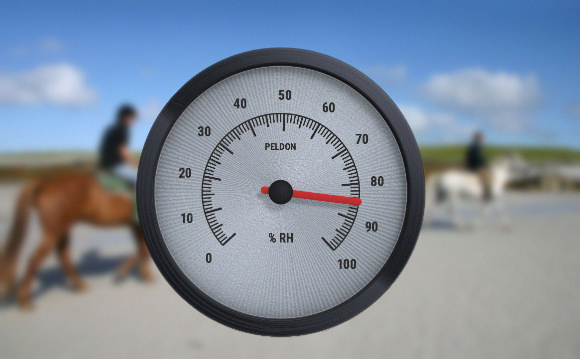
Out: 85 %
